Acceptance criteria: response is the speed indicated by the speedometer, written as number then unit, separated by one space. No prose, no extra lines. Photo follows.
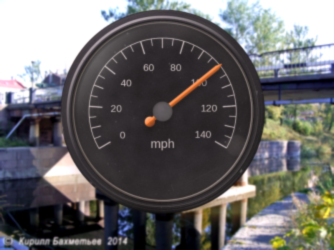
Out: 100 mph
